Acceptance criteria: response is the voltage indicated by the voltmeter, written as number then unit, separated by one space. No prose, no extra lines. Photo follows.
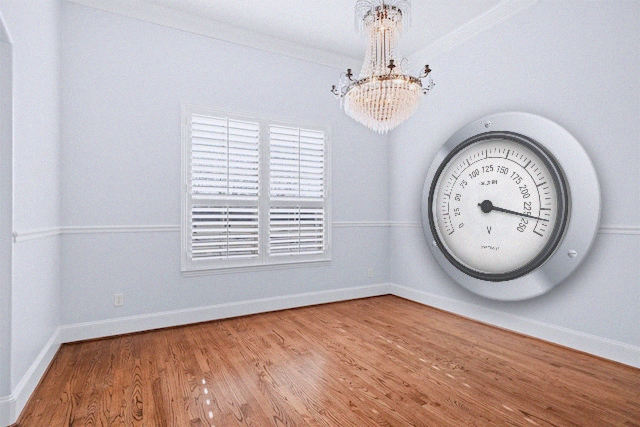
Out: 235 V
